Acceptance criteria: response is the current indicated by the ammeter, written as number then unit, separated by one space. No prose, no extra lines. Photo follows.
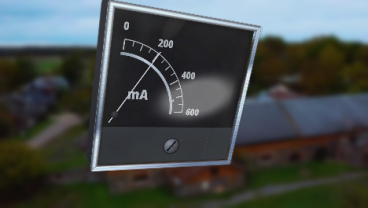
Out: 200 mA
